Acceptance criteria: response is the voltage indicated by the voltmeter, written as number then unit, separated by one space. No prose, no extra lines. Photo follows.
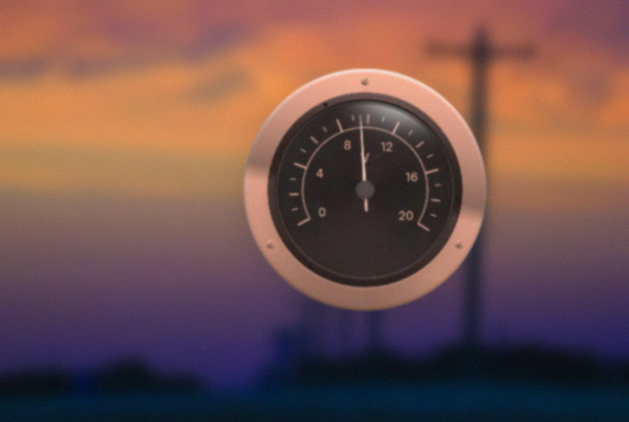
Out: 9.5 V
